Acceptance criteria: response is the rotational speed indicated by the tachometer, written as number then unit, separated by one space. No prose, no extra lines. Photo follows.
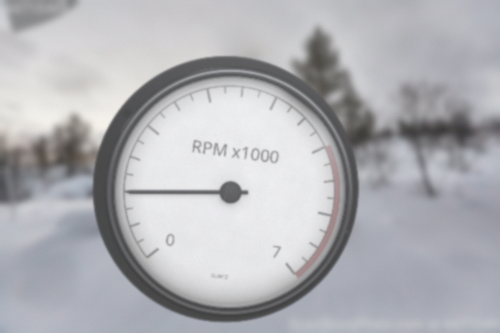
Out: 1000 rpm
